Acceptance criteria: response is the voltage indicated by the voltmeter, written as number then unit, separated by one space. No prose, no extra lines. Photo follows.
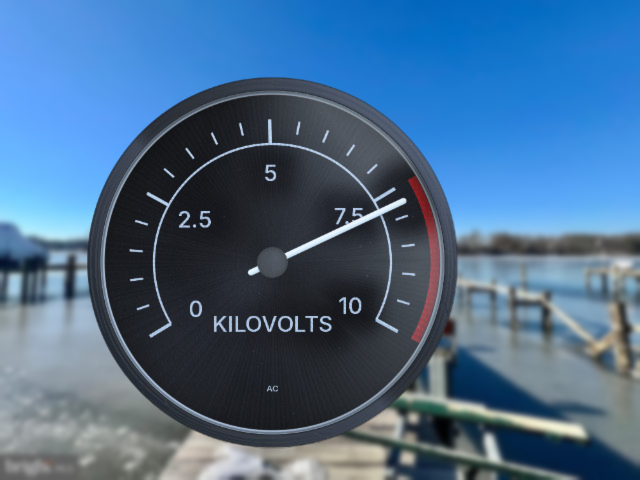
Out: 7.75 kV
